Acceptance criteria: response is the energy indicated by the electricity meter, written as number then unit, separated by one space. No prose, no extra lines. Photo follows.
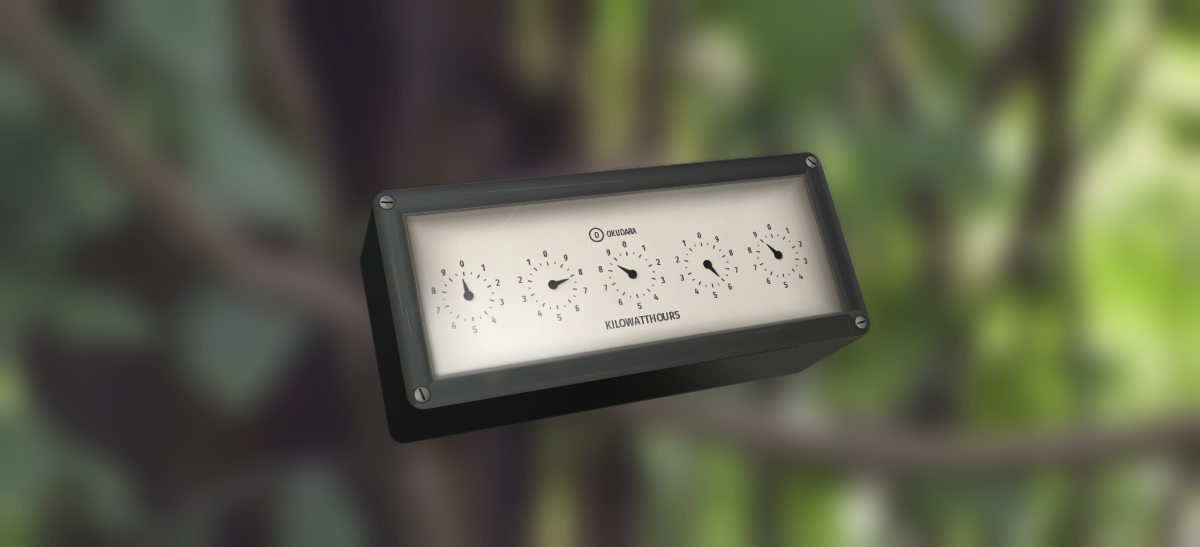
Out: 97859 kWh
